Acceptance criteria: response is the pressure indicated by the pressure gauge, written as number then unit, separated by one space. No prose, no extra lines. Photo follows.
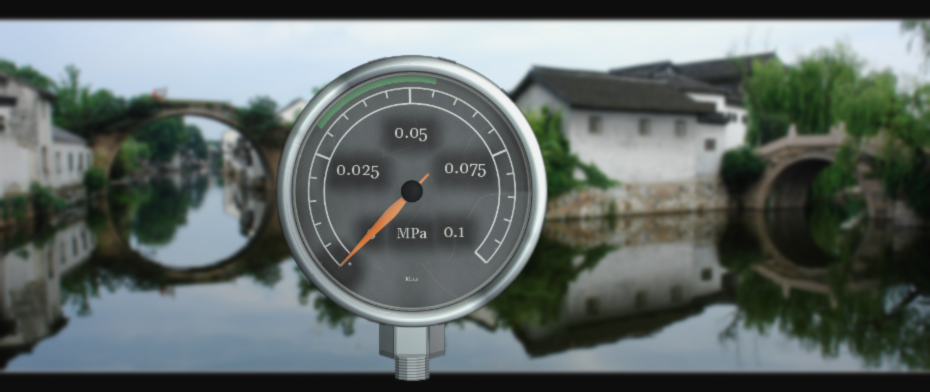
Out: 0 MPa
